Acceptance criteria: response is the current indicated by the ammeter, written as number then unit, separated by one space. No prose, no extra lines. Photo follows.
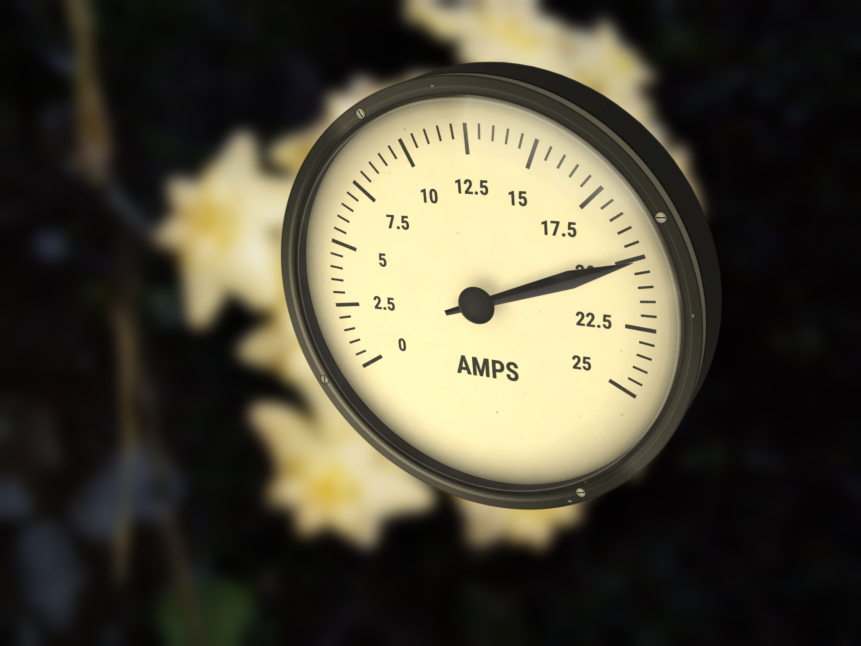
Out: 20 A
